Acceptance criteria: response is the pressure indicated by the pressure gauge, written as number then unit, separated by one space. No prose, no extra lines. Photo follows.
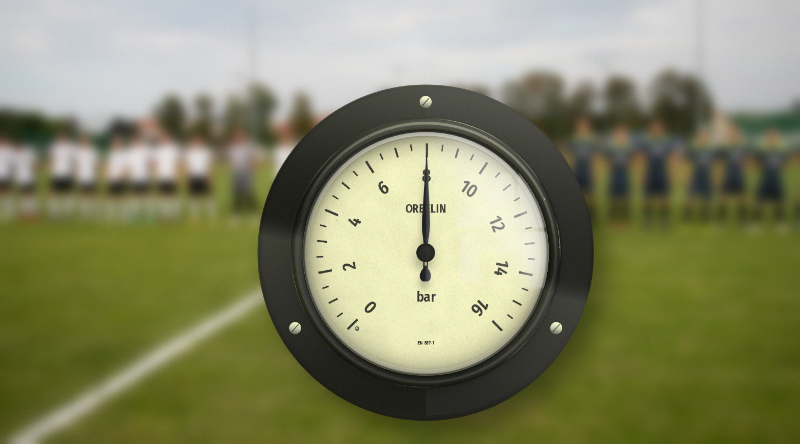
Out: 8 bar
